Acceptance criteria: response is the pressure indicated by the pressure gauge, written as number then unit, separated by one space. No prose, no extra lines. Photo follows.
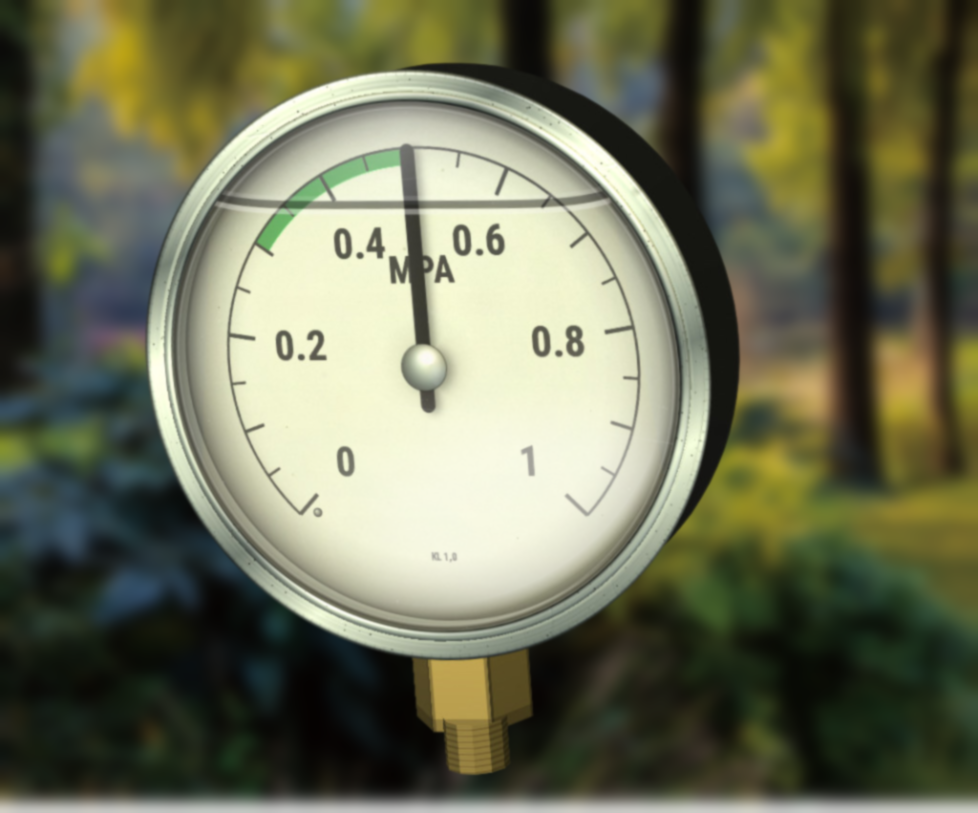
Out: 0.5 MPa
